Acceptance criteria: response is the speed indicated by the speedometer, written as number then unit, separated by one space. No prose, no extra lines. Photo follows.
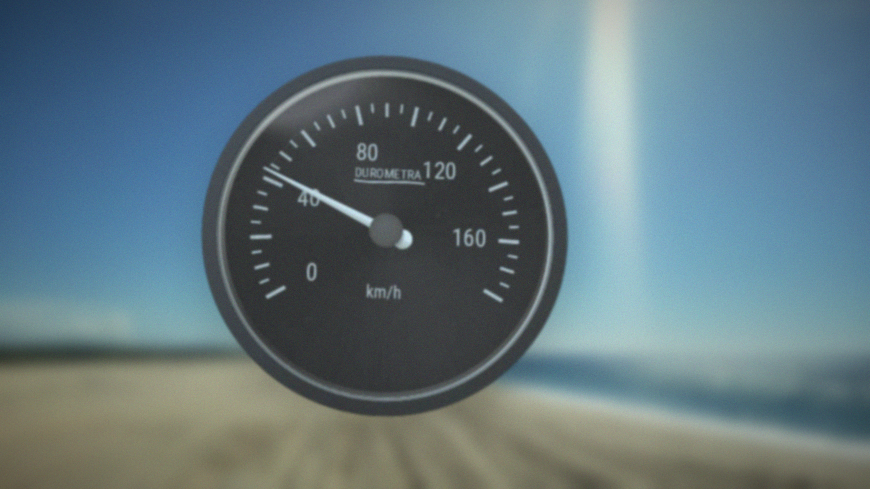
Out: 42.5 km/h
